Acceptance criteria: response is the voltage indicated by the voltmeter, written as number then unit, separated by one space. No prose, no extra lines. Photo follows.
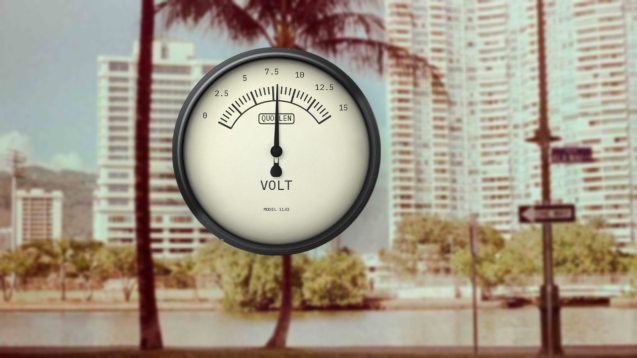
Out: 8 V
